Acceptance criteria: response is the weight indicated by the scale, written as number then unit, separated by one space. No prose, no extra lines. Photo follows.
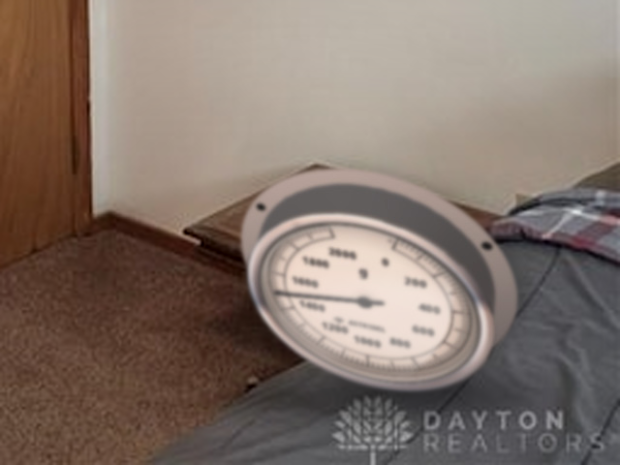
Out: 1500 g
